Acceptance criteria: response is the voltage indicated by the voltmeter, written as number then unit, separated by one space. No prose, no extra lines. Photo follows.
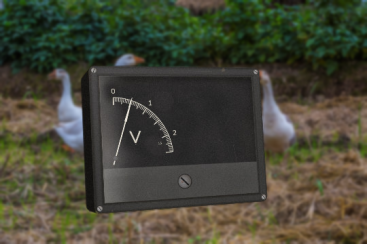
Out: 0.5 V
